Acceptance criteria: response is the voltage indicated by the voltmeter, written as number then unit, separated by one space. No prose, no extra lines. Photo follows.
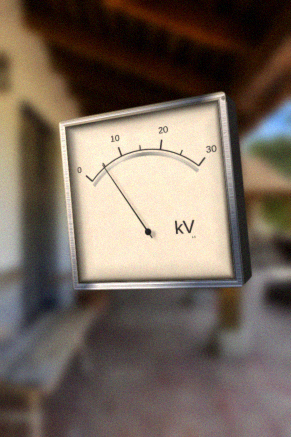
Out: 5 kV
